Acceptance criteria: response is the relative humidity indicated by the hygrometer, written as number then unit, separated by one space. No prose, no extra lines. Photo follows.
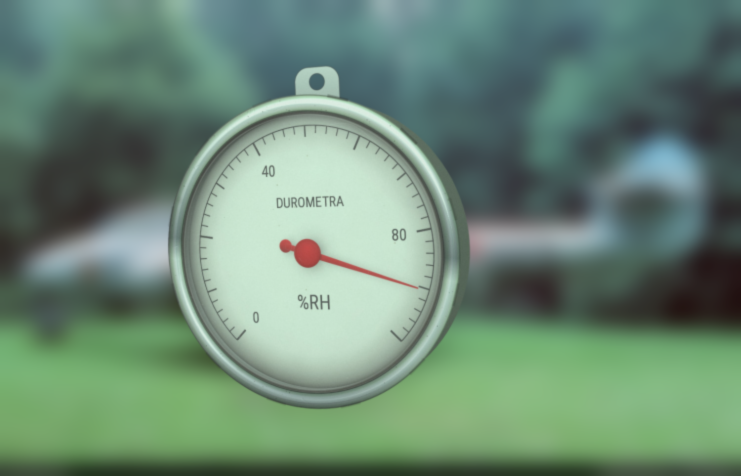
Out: 90 %
